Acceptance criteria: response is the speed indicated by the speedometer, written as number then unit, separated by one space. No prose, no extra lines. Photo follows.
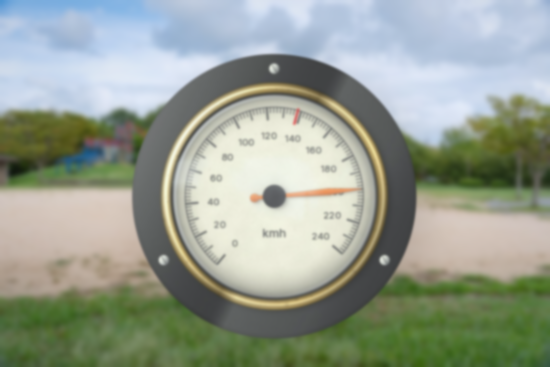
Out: 200 km/h
